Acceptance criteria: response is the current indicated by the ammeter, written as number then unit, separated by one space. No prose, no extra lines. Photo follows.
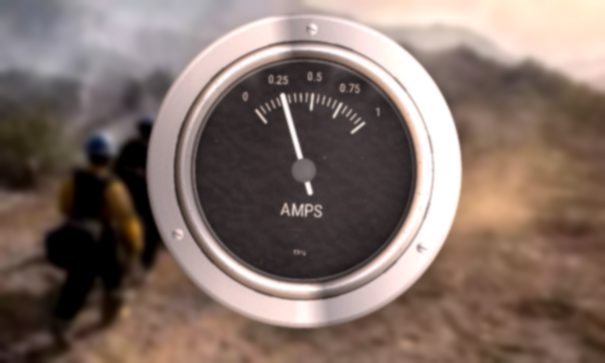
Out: 0.25 A
